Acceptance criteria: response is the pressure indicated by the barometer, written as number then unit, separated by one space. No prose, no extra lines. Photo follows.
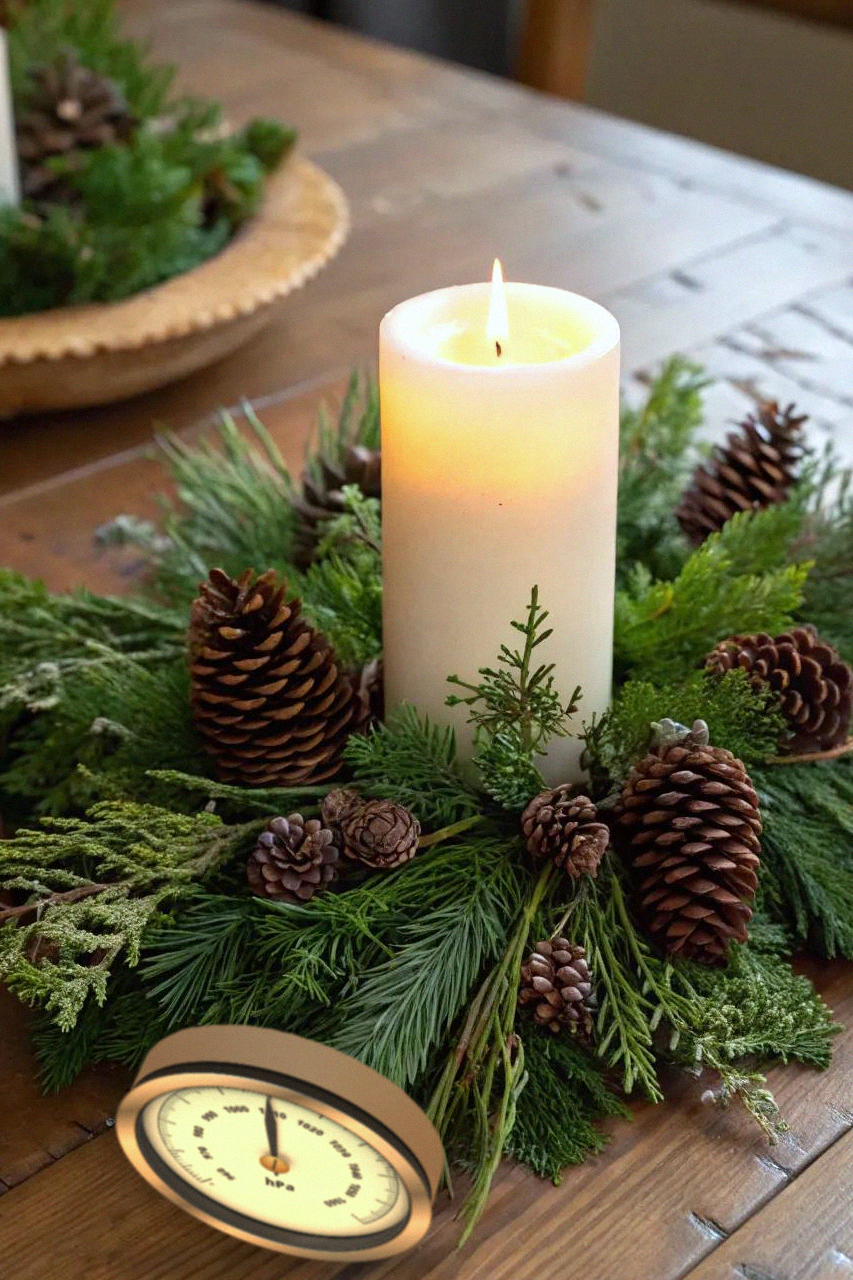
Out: 1010 hPa
